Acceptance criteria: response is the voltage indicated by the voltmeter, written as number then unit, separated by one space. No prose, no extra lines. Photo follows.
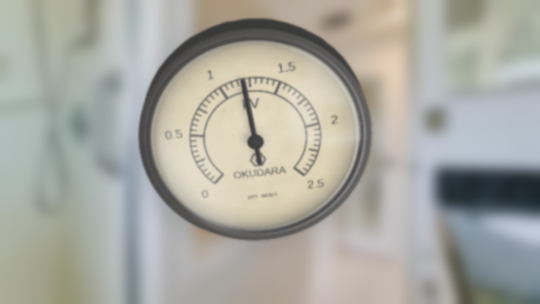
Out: 1.2 kV
